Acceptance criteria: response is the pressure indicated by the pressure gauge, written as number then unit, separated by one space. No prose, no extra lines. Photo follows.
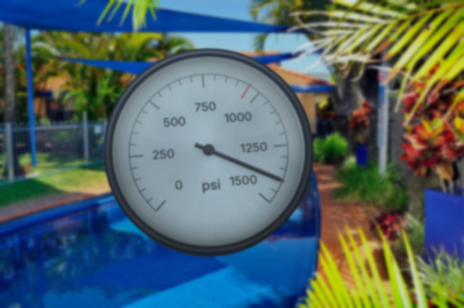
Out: 1400 psi
